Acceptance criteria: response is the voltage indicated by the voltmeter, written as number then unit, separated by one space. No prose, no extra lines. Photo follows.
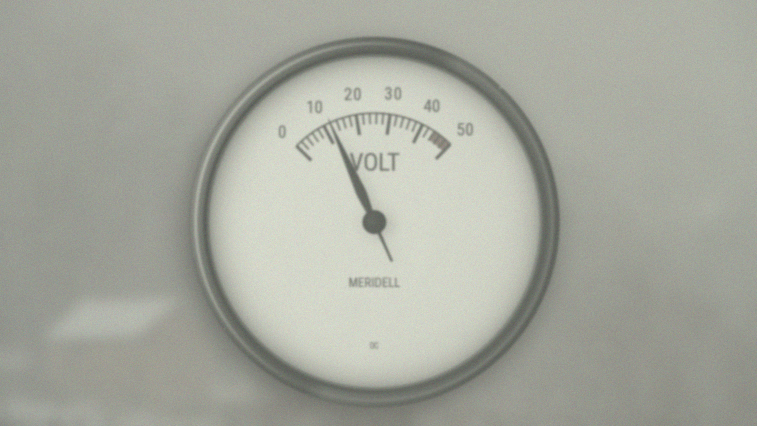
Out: 12 V
